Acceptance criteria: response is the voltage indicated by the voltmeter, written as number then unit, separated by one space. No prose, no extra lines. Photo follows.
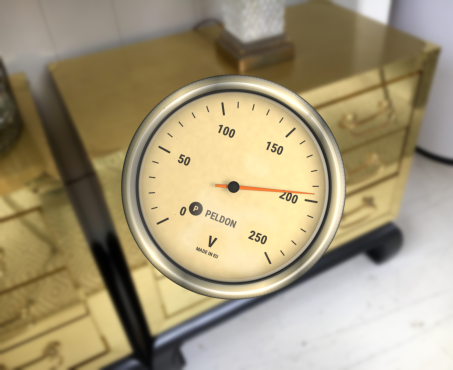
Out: 195 V
